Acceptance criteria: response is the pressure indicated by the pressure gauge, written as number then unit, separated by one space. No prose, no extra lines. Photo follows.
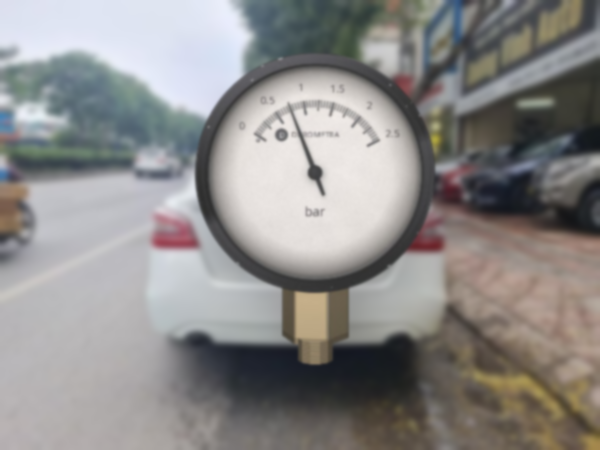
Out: 0.75 bar
